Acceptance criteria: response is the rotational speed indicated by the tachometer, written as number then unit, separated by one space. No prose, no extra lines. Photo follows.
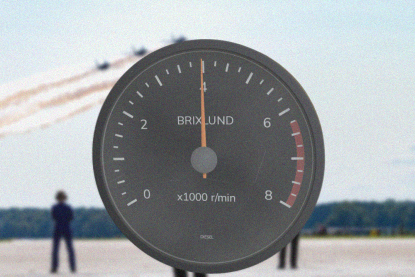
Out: 4000 rpm
